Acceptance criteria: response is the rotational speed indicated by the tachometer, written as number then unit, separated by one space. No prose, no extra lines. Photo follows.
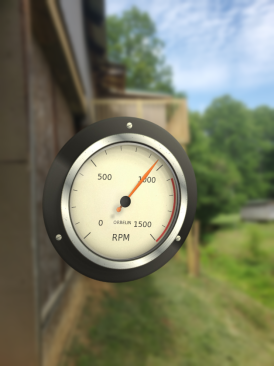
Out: 950 rpm
